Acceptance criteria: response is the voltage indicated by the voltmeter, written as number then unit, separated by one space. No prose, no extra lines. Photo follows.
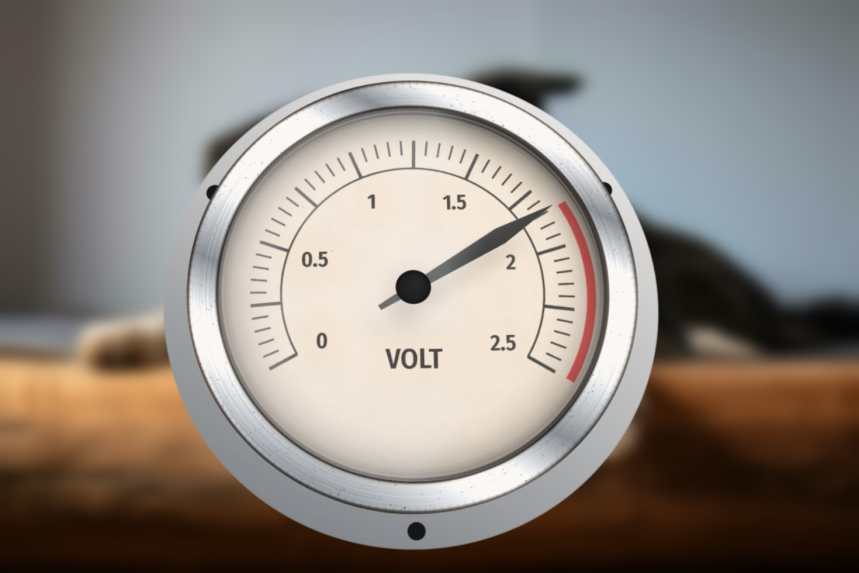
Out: 1.85 V
